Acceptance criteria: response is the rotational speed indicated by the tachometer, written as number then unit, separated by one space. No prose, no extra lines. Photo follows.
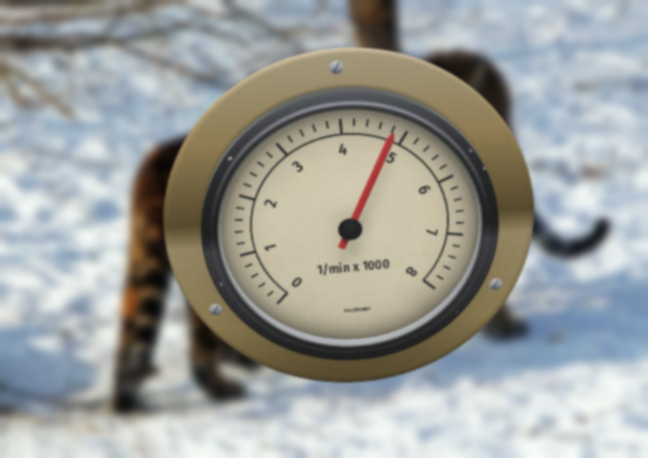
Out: 4800 rpm
